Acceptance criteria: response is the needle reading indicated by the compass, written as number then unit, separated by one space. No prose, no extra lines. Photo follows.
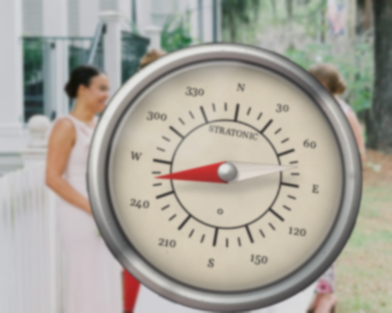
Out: 255 °
